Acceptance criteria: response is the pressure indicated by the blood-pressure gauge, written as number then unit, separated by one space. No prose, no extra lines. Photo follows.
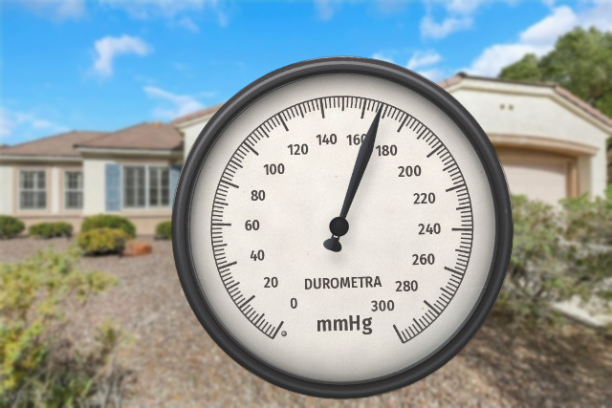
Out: 168 mmHg
